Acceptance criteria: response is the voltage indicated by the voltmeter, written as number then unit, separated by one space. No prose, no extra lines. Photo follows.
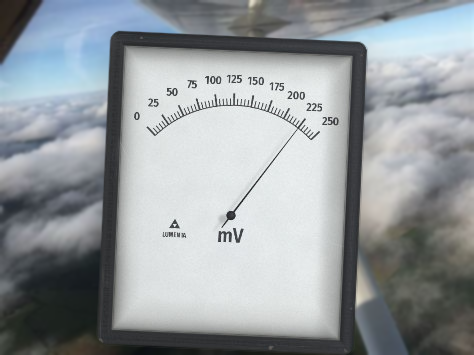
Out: 225 mV
